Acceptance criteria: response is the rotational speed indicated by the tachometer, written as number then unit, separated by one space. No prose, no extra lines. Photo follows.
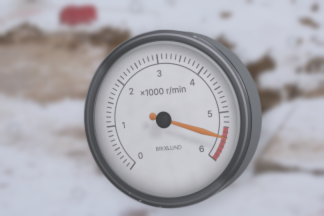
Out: 5500 rpm
